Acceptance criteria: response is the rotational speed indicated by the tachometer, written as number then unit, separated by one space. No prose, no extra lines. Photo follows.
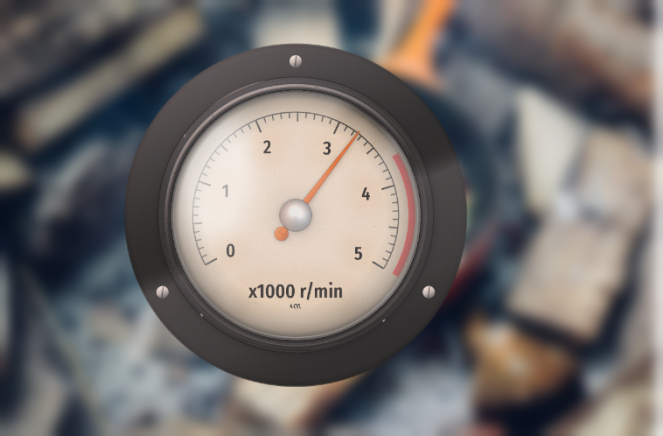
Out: 3250 rpm
